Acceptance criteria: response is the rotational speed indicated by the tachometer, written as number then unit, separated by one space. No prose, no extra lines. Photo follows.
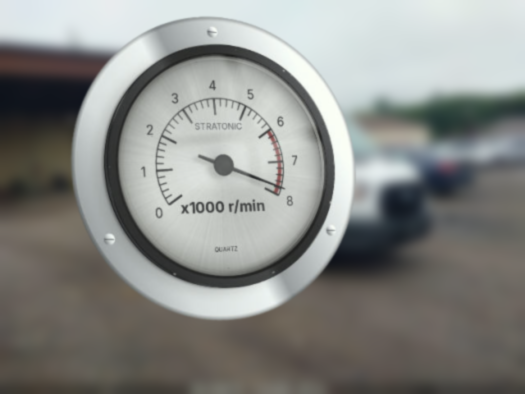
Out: 7800 rpm
